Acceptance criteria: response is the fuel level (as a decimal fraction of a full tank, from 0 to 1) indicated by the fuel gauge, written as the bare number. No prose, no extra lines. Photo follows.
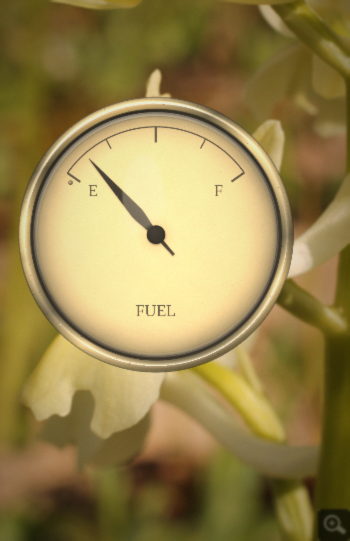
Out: 0.125
